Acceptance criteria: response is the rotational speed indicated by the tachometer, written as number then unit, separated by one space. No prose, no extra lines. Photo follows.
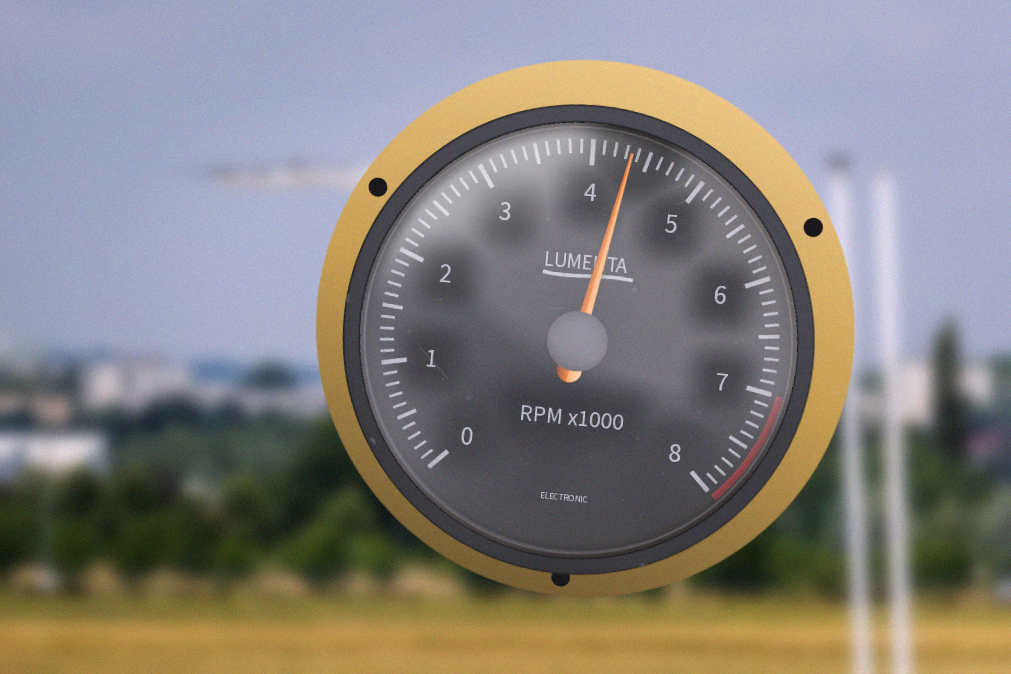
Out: 4350 rpm
